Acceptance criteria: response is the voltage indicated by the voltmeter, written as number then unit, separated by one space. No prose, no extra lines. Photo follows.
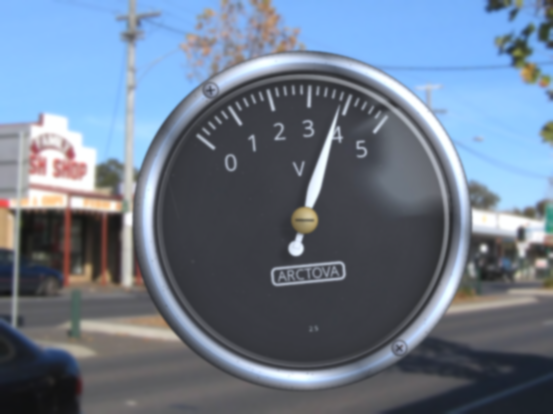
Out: 3.8 V
